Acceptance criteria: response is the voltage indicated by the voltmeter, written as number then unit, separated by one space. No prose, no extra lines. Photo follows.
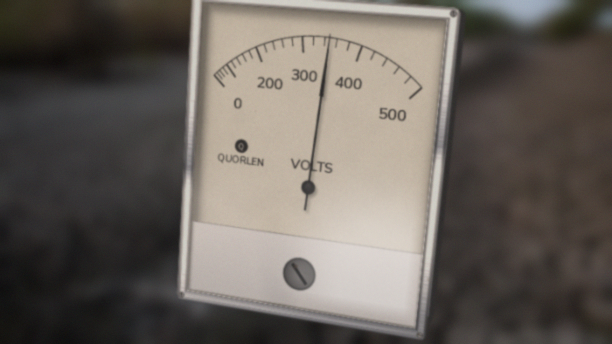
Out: 350 V
